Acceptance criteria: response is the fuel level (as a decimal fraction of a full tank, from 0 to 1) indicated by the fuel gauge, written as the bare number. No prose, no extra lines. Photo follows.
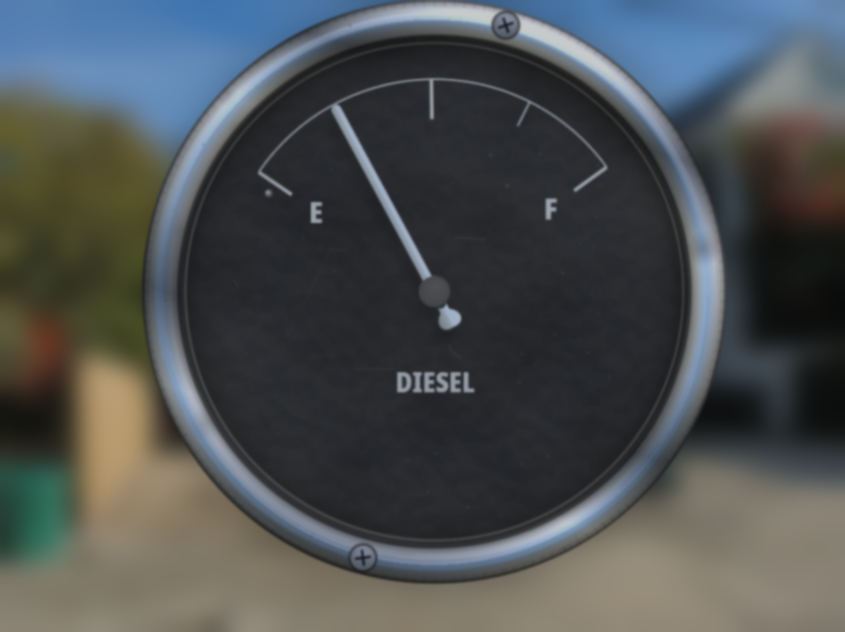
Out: 0.25
